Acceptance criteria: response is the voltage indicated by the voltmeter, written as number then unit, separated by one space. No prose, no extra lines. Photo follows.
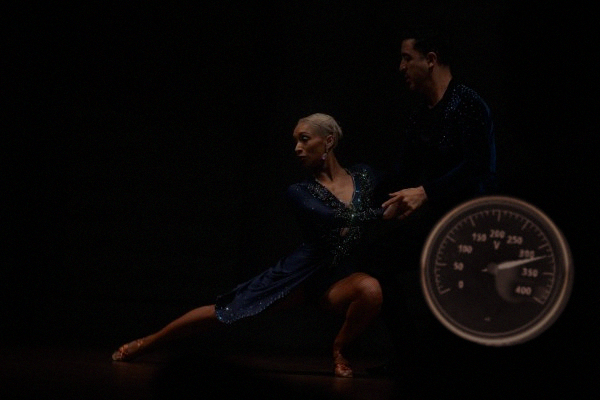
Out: 320 V
